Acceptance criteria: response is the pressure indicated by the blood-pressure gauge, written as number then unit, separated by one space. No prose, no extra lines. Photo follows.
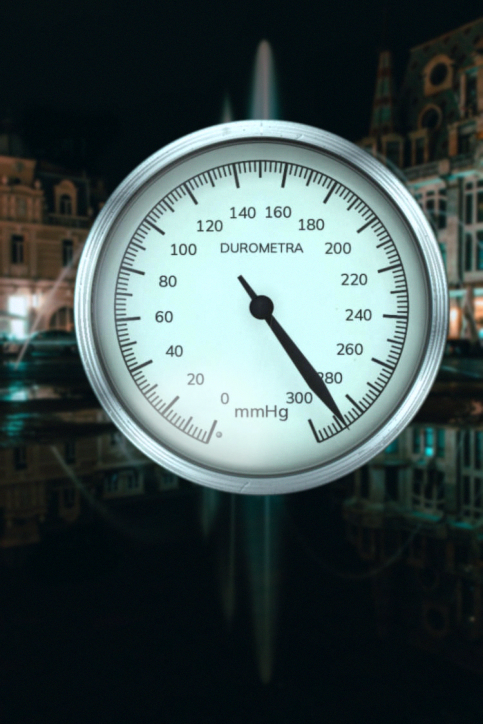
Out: 288 mmHg
